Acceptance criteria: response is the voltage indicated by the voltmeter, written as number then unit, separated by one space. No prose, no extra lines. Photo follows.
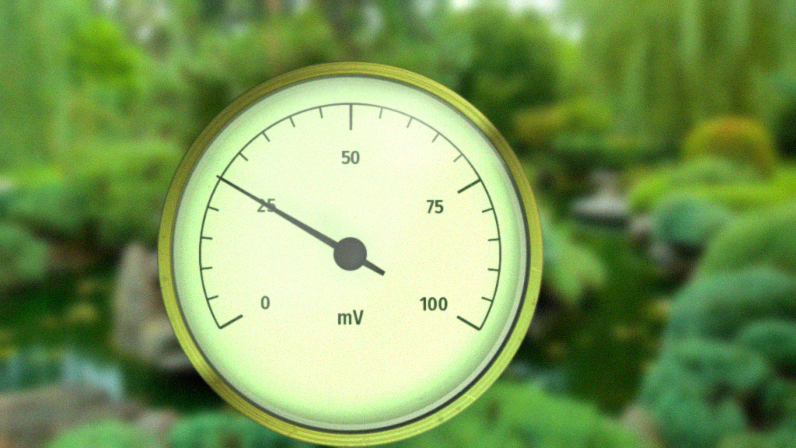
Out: 25 mV
